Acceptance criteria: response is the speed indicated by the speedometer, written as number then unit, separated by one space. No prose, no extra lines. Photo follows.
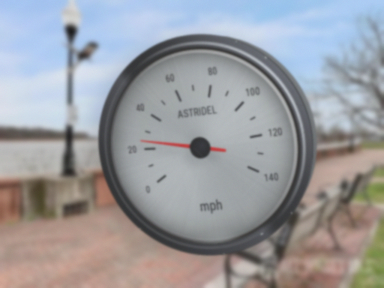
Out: 25 mph
